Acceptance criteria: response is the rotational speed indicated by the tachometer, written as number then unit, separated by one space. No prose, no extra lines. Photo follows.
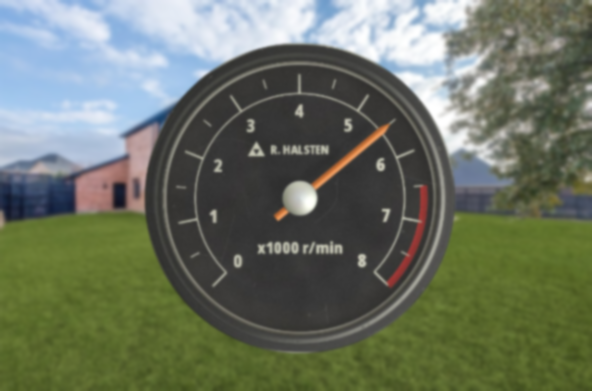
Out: 5500 rpm
